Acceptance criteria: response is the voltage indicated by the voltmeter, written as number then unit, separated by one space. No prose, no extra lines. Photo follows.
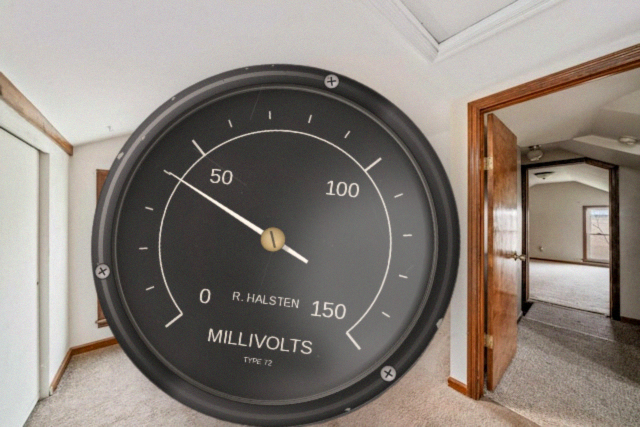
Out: 40 mV
